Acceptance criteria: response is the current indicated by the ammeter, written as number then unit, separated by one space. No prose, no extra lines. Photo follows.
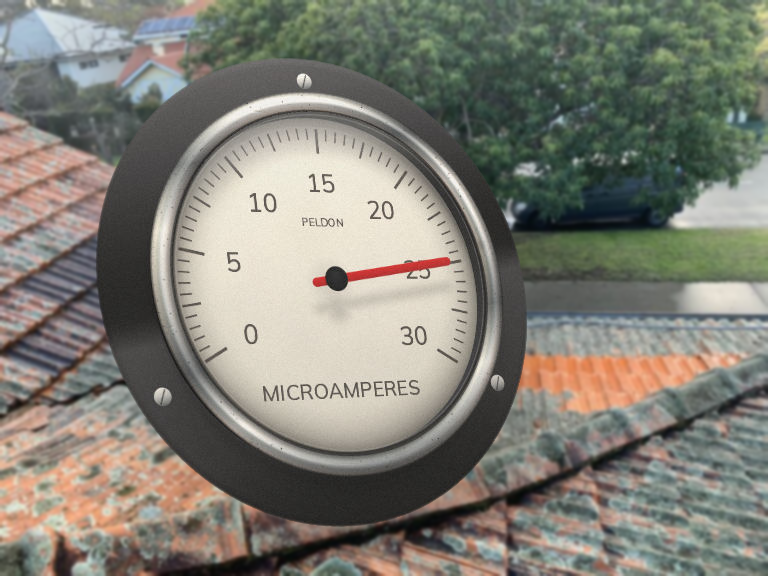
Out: 25 µA
